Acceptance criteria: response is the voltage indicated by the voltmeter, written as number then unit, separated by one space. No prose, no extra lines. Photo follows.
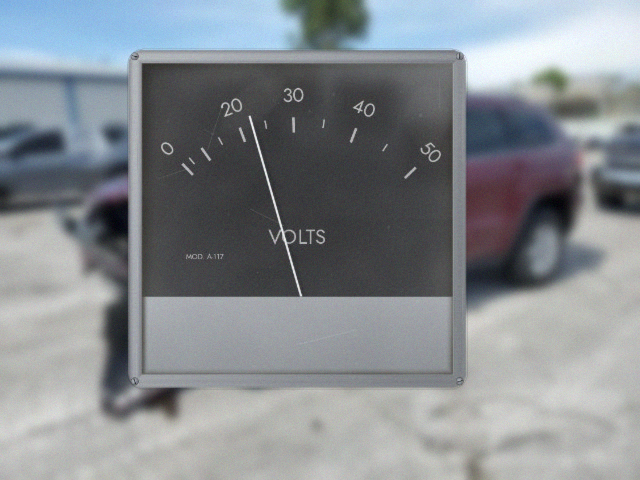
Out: 22.5 V
